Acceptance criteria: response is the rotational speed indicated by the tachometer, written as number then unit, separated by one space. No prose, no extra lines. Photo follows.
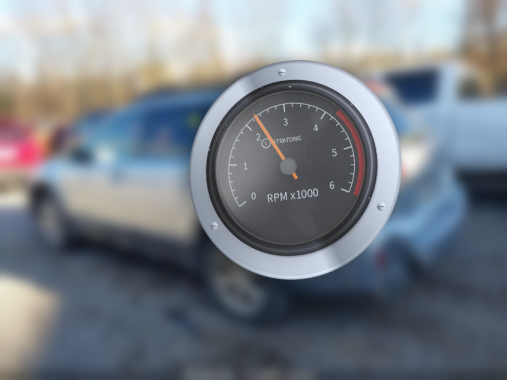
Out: 2300 rpm
